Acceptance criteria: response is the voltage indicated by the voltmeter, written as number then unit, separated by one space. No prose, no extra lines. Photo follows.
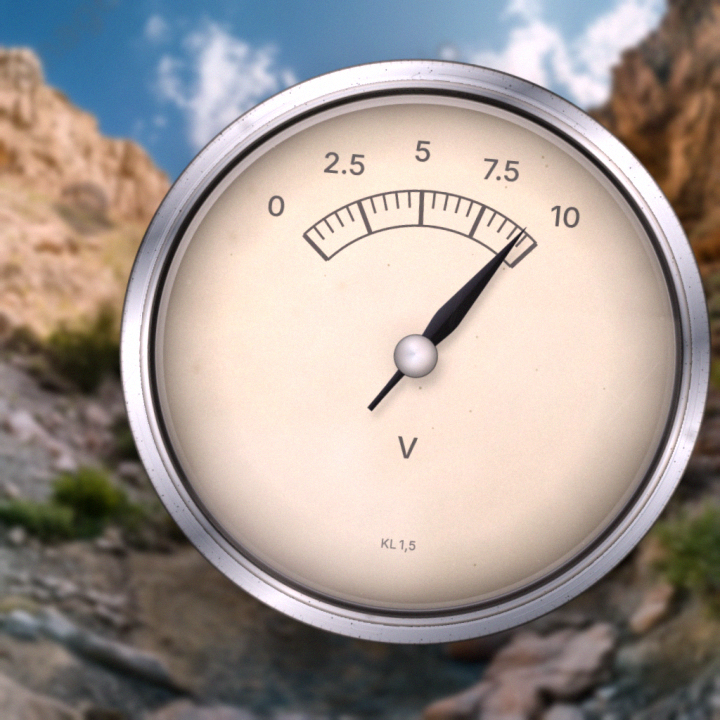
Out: 9.25 V
